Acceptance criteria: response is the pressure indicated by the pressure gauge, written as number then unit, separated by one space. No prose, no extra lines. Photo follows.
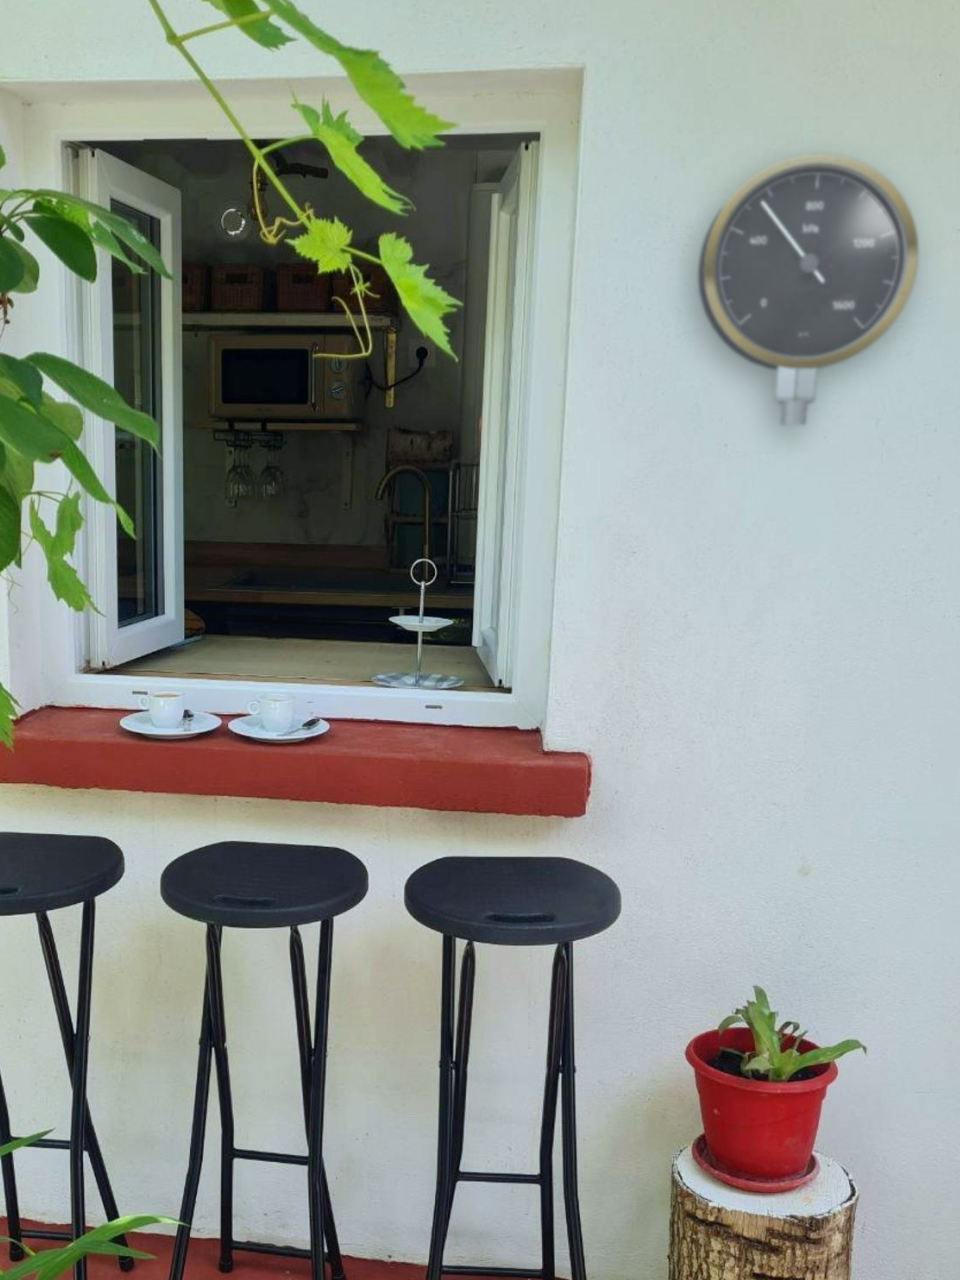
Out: 550 kPa
